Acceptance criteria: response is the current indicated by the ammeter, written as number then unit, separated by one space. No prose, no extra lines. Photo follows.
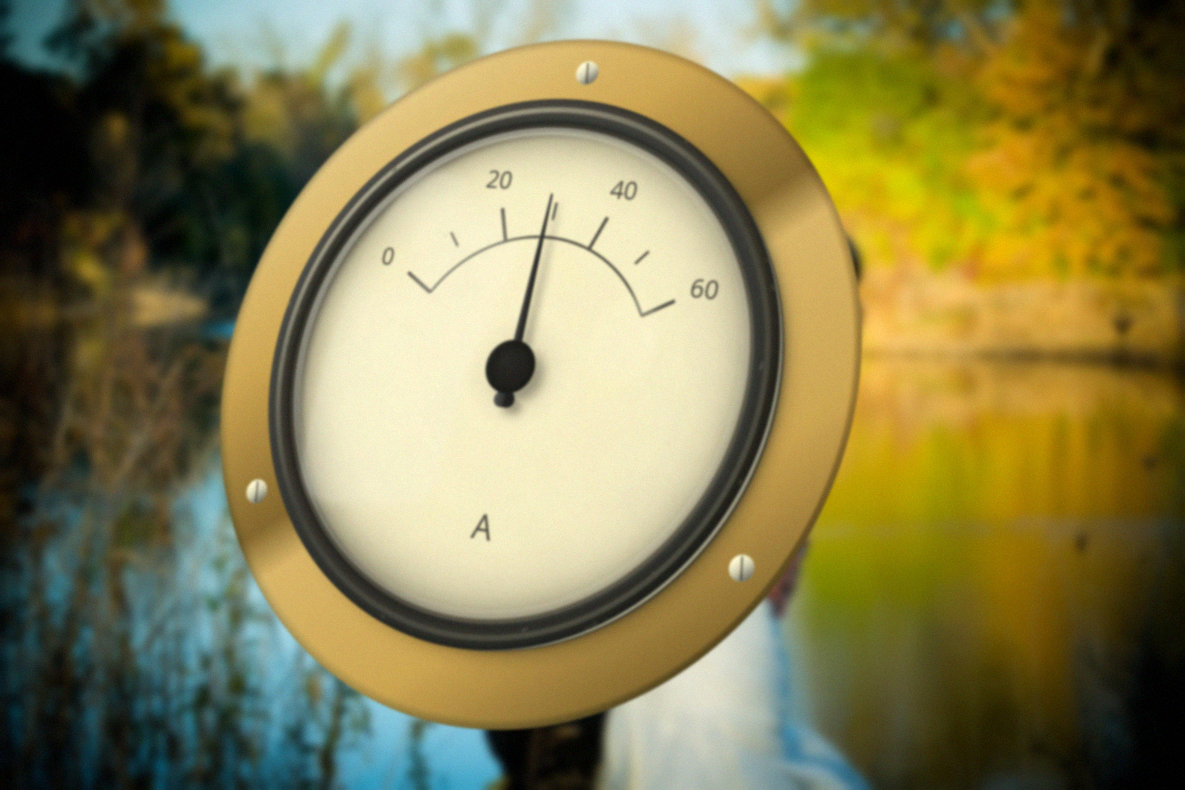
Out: 30 A
